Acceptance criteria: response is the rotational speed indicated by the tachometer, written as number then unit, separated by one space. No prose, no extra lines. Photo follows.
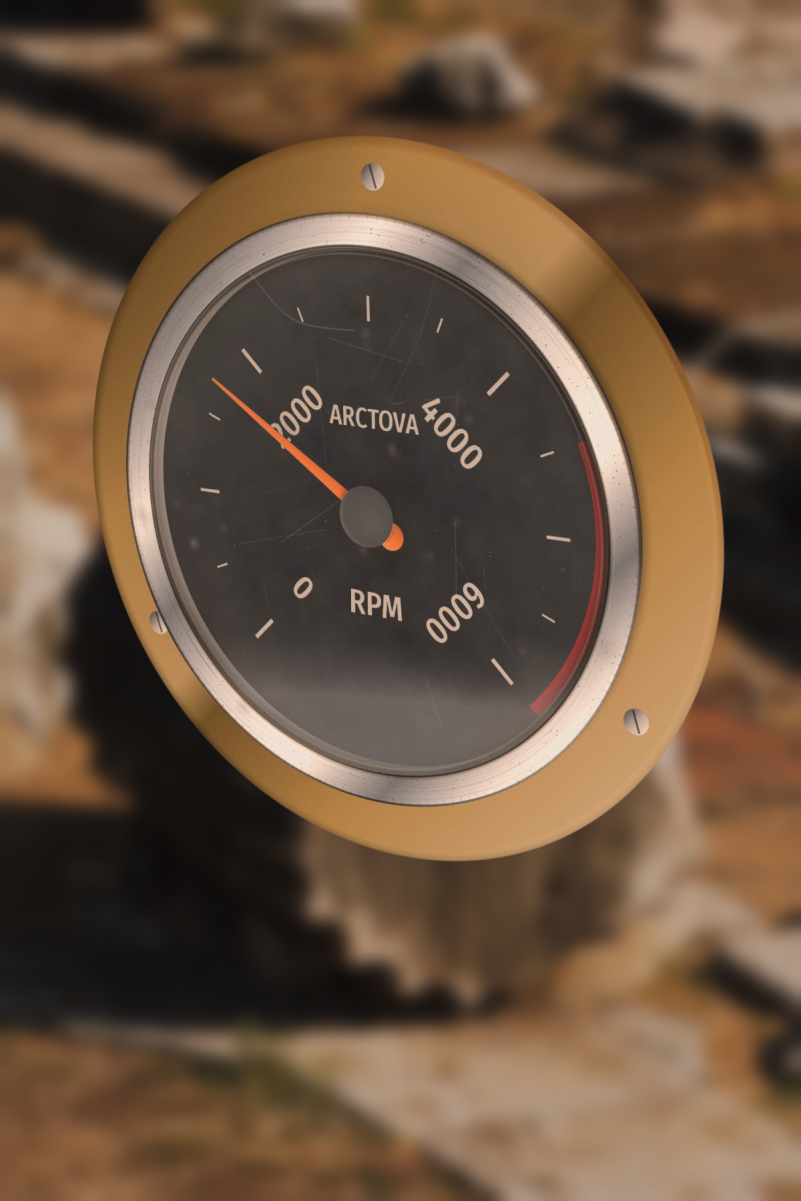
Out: 1750 rpm
